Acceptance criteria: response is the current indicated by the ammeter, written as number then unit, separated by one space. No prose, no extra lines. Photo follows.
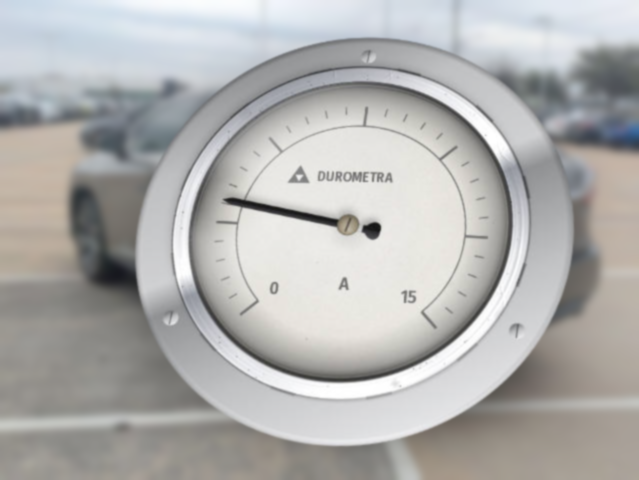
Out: 3 A
